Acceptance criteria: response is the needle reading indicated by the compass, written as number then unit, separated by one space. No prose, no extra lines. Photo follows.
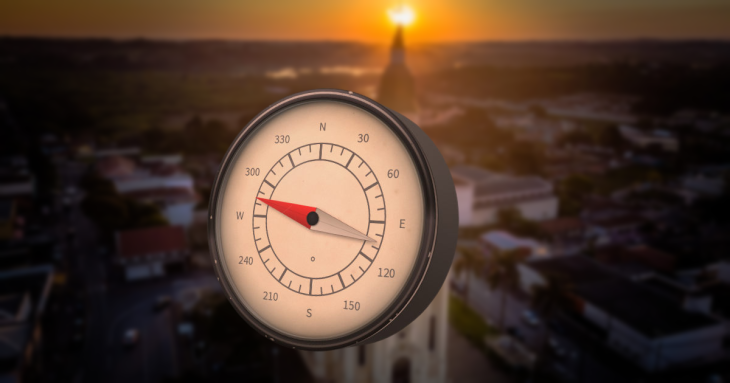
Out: 285 °
